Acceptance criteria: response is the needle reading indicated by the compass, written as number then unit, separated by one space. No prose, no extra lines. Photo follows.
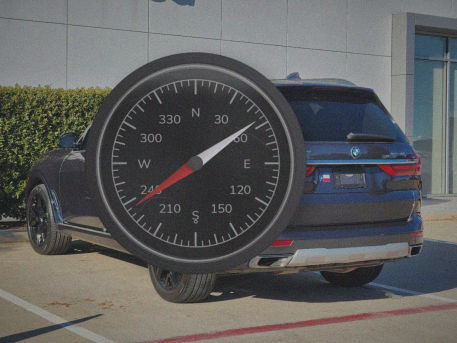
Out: 235 °
